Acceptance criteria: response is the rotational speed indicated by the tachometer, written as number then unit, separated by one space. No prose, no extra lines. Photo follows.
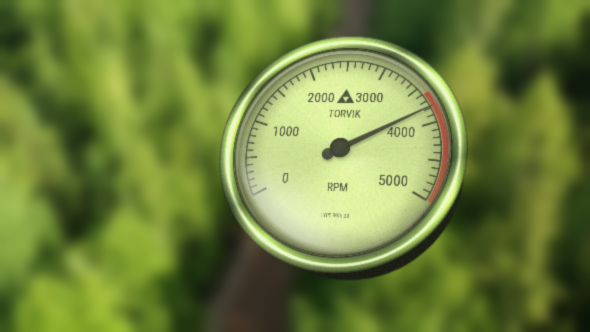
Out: 3800 rpm
